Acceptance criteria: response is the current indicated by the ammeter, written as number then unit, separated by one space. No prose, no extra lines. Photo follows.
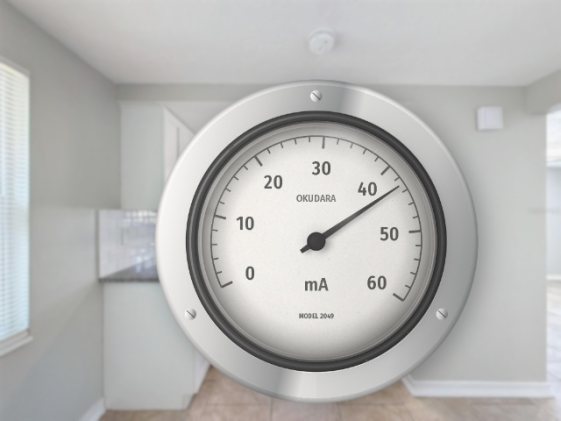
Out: 43 mA
